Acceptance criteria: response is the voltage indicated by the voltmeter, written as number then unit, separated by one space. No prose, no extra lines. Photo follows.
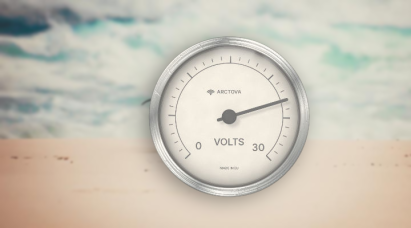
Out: 23 V
